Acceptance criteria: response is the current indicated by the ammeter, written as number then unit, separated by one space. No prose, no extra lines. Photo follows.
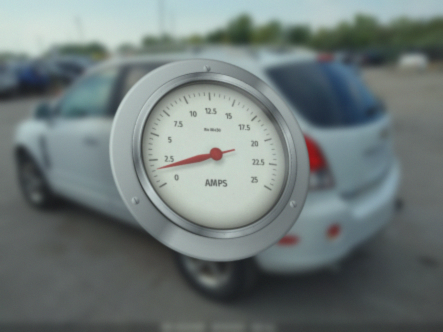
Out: 1.5 A
